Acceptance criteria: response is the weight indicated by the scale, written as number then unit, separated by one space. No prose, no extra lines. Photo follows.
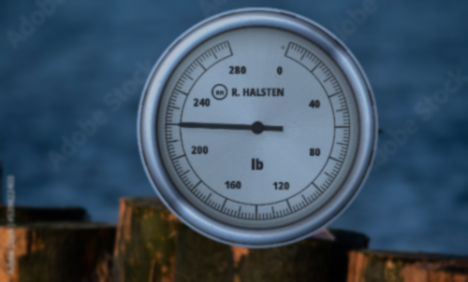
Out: 220 lb
